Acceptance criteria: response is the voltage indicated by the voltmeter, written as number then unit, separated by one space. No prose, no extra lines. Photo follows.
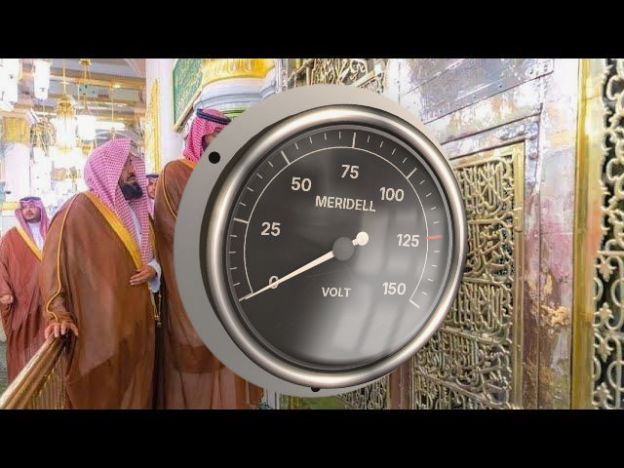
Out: 0 V
